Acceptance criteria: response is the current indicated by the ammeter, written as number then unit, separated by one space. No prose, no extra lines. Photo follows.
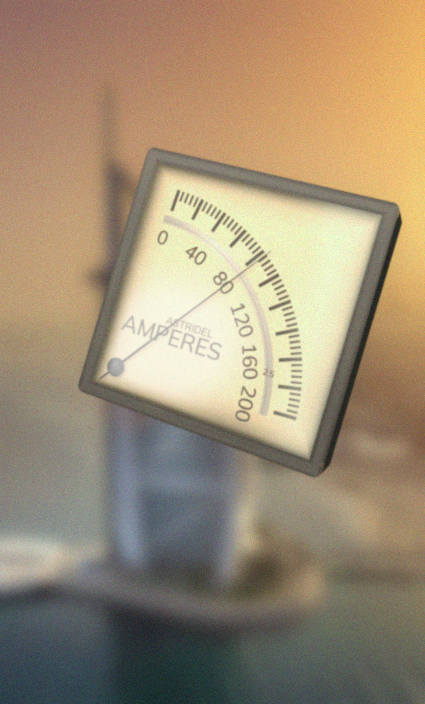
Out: 84 A
